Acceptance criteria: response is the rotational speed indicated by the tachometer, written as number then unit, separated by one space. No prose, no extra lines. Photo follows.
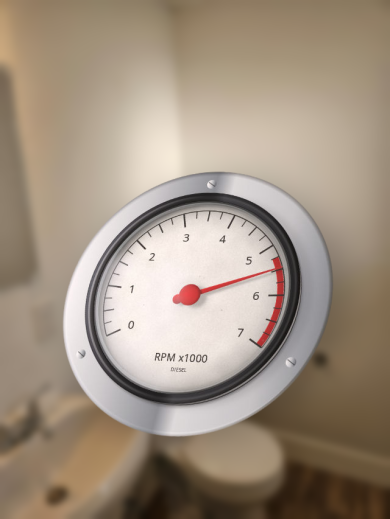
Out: 5500 rpm
